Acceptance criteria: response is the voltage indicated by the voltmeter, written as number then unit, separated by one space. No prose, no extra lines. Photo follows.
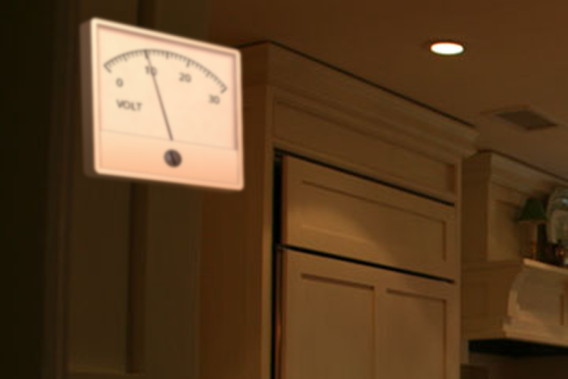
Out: 10 V
